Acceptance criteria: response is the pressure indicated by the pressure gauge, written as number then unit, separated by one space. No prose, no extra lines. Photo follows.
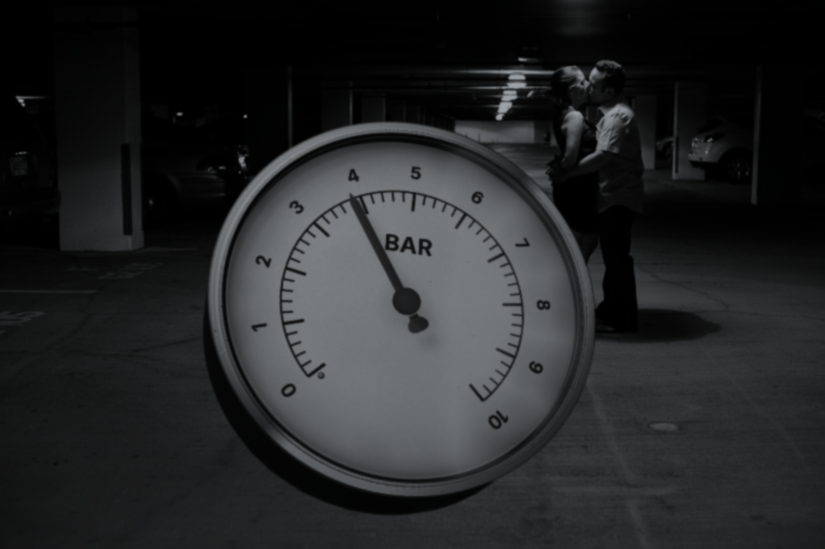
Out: 3.8 bar
